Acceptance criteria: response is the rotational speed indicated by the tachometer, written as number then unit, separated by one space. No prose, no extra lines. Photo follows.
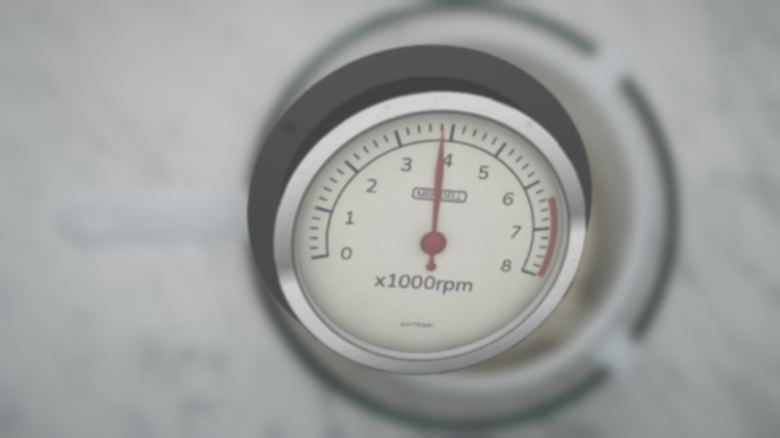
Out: 3800 rpm
